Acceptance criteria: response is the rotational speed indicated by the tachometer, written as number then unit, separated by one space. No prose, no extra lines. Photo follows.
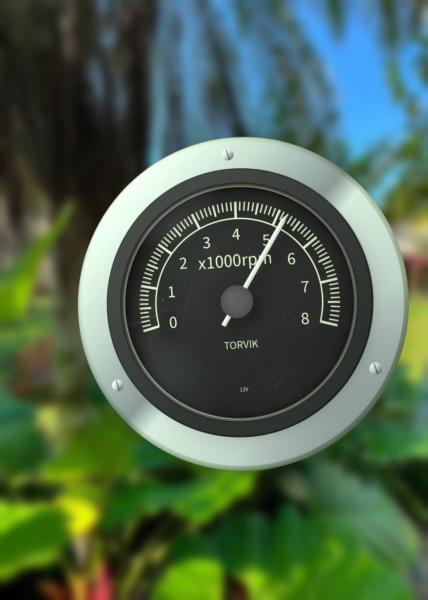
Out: 5200 rpm
